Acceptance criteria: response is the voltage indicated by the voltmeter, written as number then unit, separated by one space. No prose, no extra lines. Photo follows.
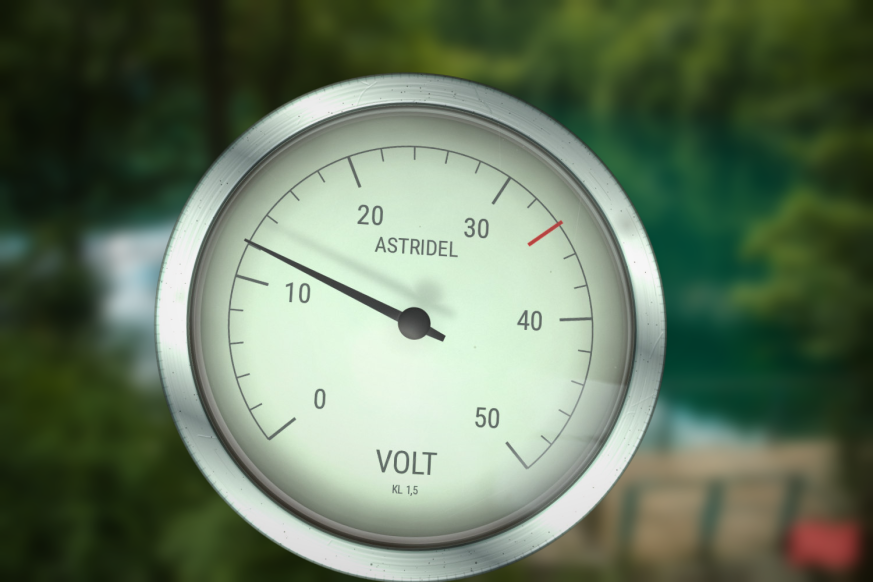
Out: 12 V
